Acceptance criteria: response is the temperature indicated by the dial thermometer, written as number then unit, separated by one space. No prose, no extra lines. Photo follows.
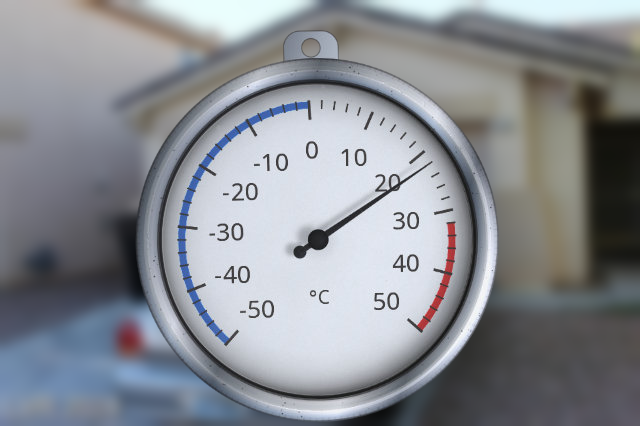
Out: 22 °C
